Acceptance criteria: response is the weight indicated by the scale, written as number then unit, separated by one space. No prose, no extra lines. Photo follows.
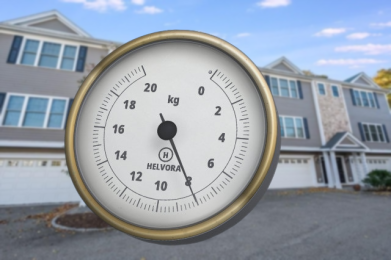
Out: 8 kg
